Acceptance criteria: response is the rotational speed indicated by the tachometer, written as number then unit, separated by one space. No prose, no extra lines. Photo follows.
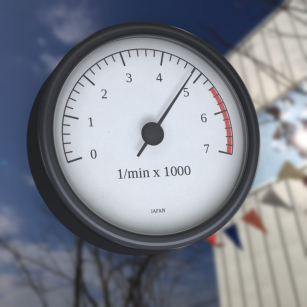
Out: 4800 rpm
